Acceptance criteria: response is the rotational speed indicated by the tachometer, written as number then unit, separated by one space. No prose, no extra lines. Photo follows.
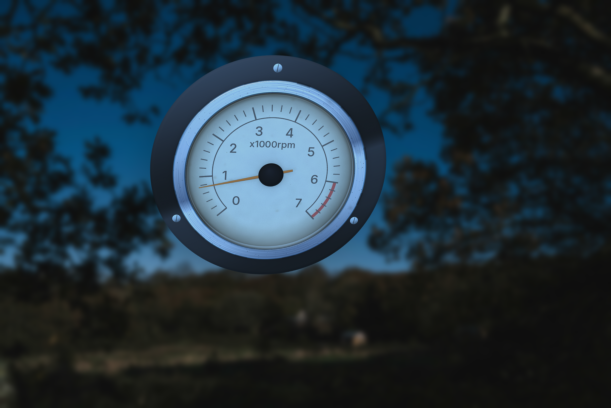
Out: 800 rpm
